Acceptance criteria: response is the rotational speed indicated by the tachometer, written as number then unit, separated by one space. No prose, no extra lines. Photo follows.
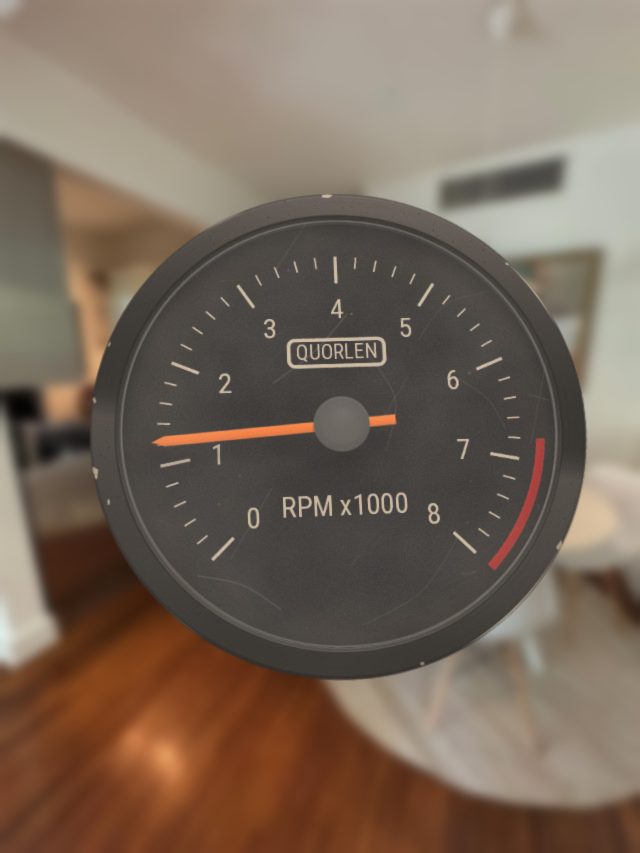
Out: 1200 rpm
